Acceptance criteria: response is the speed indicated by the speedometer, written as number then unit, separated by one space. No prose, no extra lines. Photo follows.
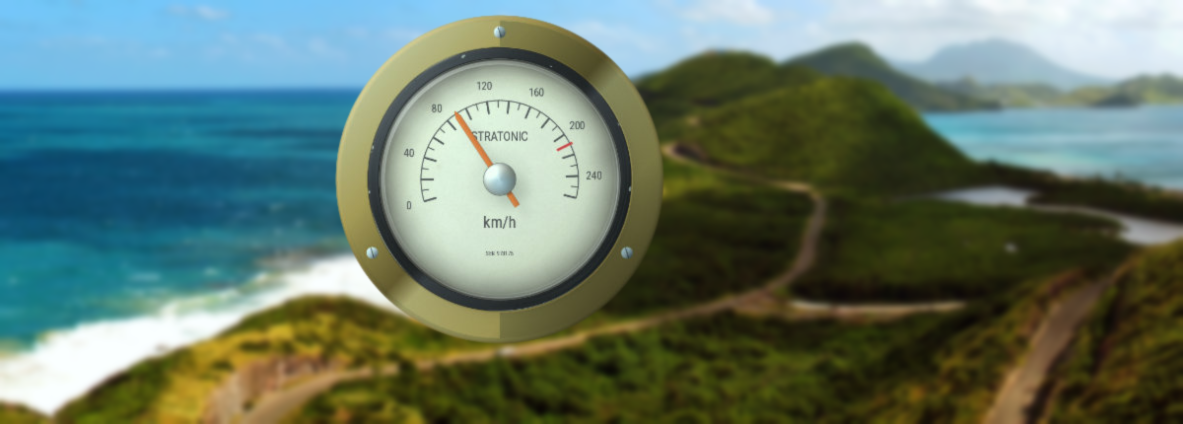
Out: 90 km/h
